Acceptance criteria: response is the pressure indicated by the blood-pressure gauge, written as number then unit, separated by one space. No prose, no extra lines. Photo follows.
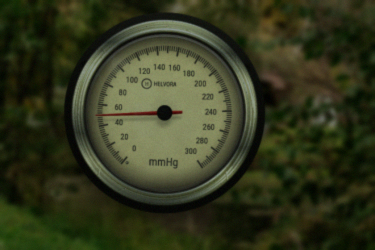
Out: 50 mmHg
